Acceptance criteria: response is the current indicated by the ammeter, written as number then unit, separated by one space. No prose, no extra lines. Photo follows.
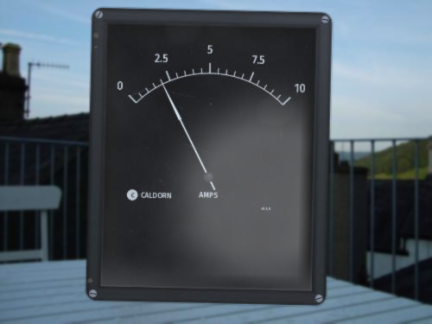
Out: 2 A
